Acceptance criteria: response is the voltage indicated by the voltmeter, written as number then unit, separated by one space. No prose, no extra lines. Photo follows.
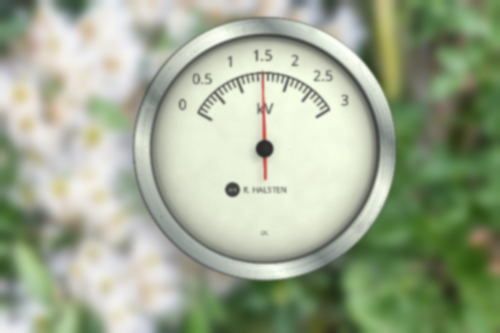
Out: 1.5 kV
